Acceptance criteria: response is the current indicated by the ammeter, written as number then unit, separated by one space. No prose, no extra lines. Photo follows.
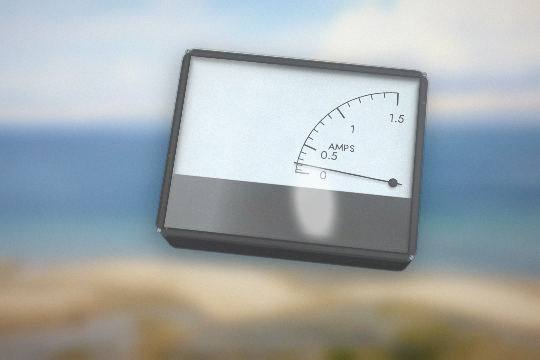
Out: 0.2 A
